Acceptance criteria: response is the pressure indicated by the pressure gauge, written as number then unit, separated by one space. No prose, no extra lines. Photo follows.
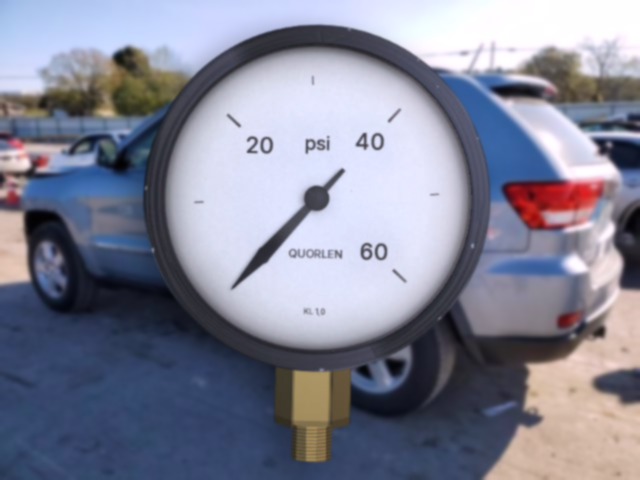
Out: 0 psi
